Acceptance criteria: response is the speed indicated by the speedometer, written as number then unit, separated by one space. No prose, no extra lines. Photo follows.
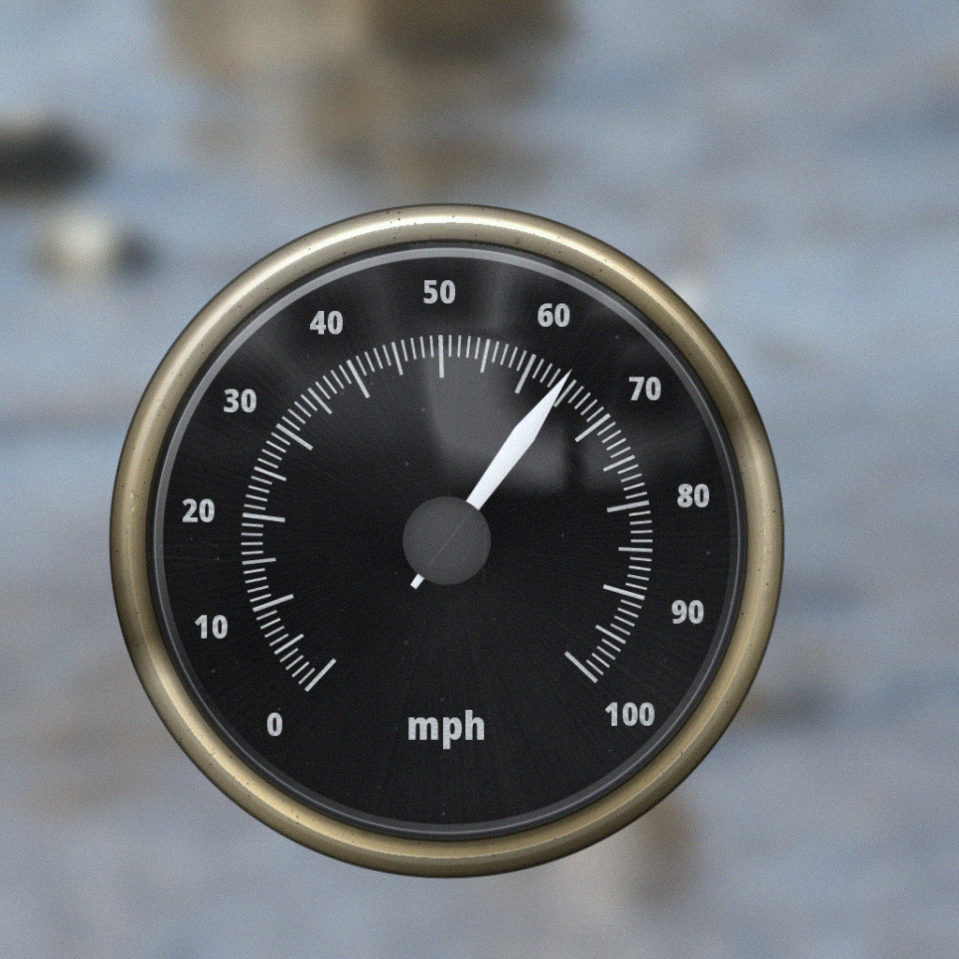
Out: 64 mph
